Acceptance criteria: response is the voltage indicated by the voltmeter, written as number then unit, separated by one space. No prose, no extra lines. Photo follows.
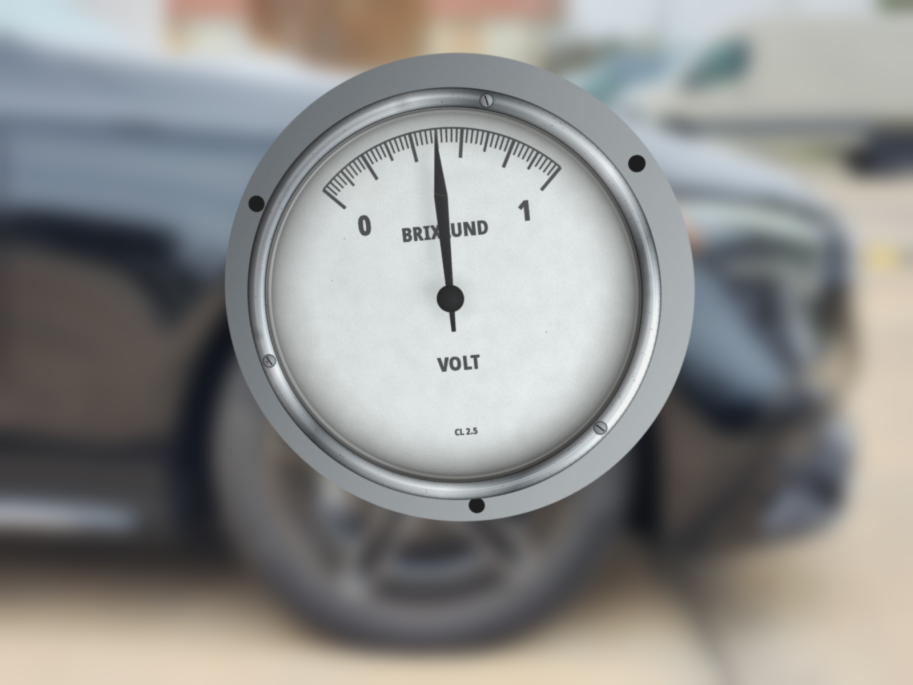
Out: 0.5 V
